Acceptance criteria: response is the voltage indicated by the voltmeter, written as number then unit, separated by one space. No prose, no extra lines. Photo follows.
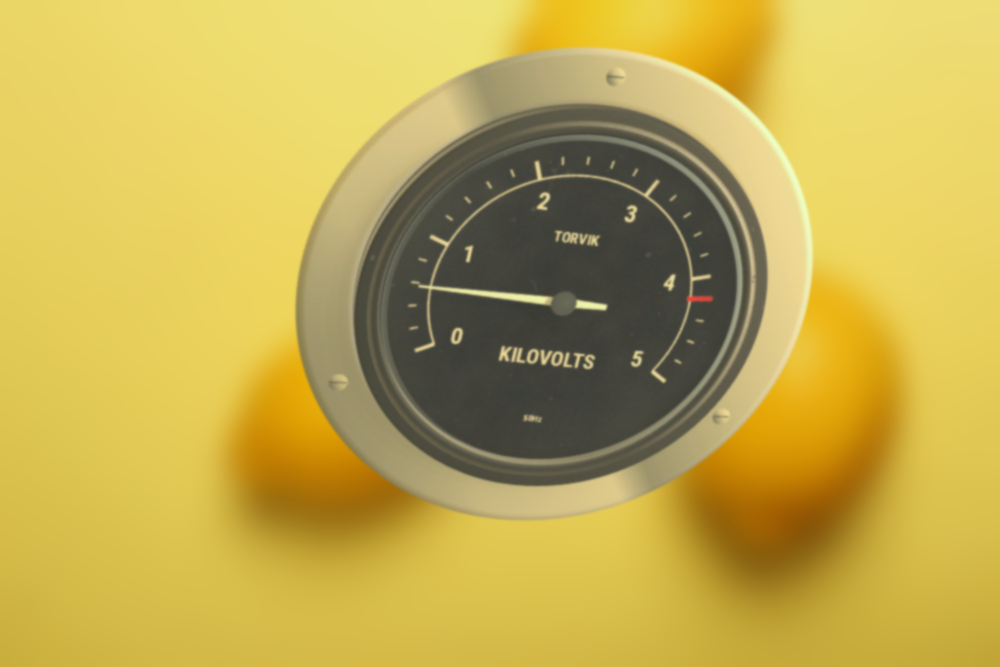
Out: 0.6 kV
